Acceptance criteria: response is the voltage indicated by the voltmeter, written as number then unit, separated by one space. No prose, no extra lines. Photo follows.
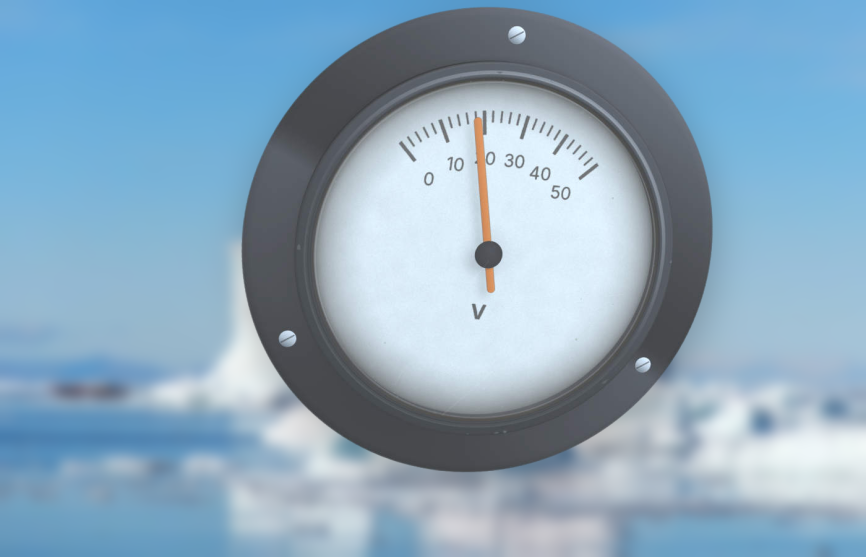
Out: 18 V
